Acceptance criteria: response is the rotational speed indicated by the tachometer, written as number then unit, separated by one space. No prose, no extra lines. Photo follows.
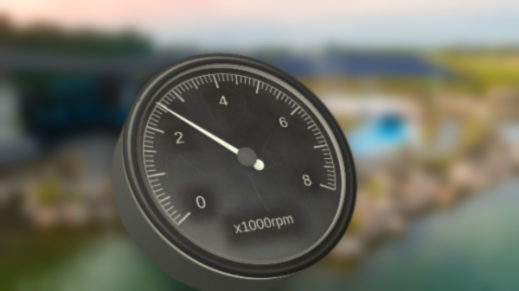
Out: 2500 rpm
